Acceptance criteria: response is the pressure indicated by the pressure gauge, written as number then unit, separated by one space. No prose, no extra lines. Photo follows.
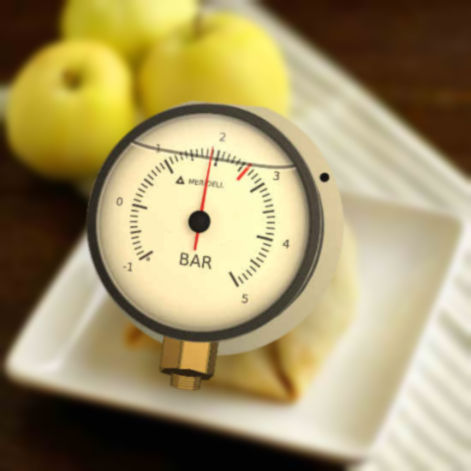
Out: 1.9 bar
